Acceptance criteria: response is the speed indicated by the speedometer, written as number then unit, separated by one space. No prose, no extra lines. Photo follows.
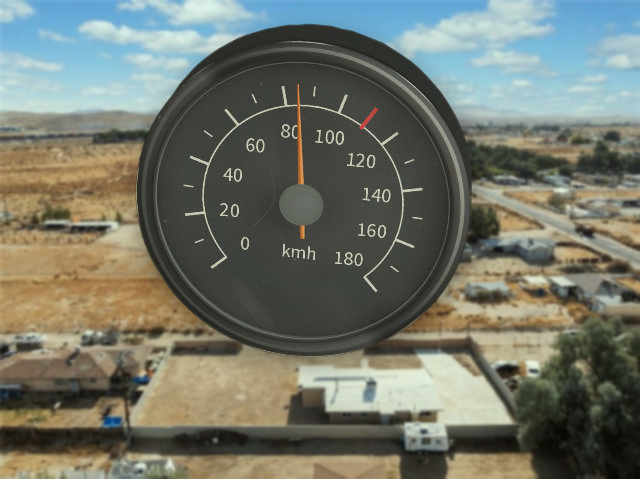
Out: 85 km/h
